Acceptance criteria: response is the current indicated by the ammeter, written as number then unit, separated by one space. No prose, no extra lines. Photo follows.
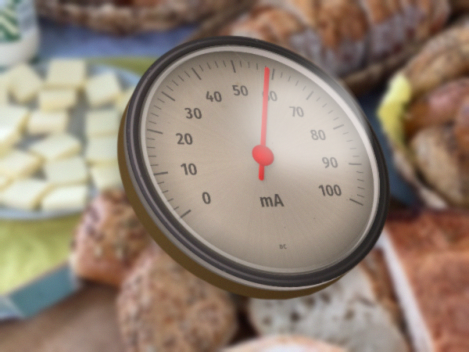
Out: 58 mA
